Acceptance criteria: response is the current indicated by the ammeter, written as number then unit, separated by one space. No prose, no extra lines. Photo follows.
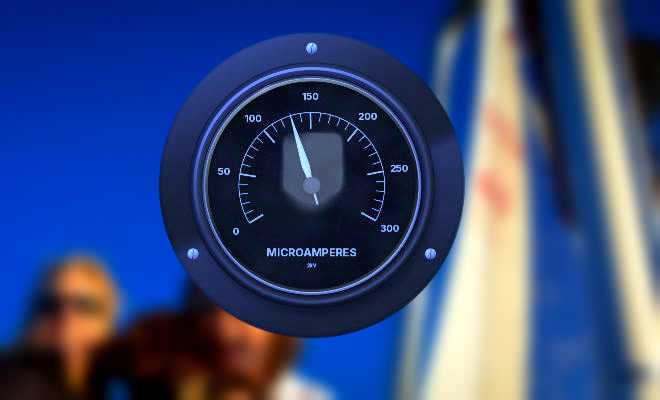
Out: 130 µA
